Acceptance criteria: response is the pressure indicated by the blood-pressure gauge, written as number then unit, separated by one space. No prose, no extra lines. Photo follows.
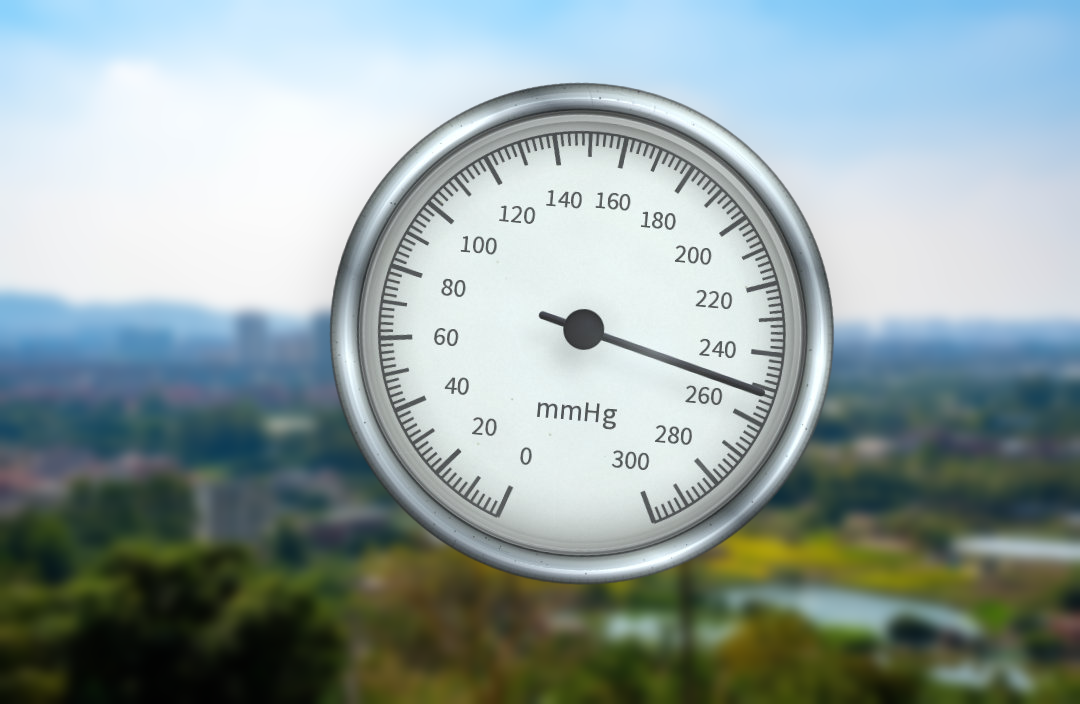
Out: 252 mmHg
